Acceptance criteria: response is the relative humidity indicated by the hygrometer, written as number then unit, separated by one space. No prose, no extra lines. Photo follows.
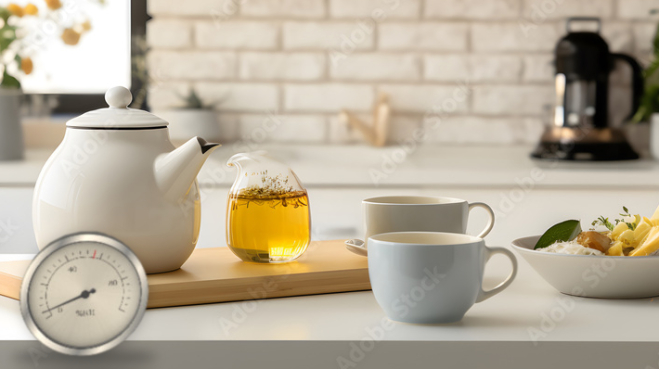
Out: 4 %
